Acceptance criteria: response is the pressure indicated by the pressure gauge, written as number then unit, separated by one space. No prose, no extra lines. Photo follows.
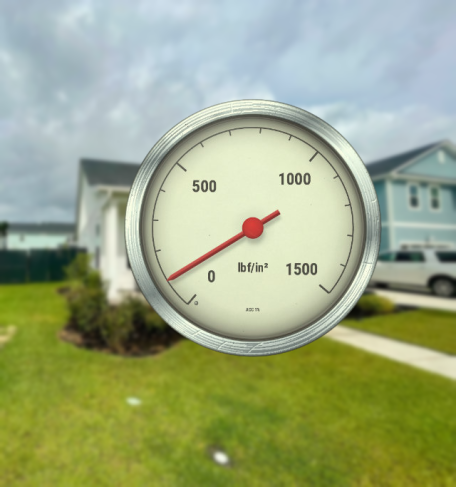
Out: 100 psi
